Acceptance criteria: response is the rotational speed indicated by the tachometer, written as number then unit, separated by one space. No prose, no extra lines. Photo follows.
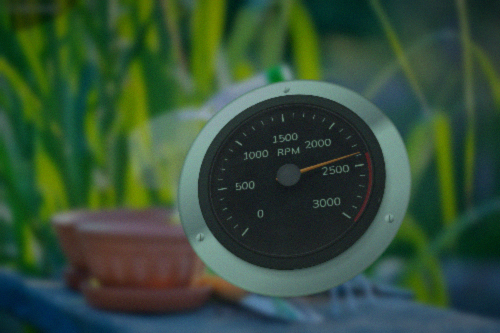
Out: 2400 rpm
